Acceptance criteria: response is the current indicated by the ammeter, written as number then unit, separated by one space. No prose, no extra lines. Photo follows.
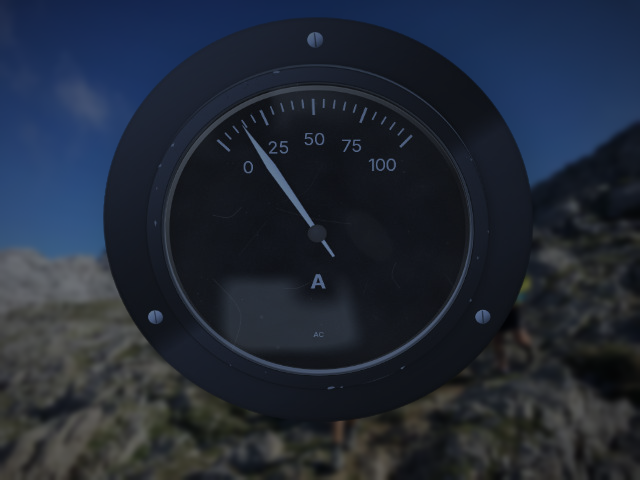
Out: 15 A
